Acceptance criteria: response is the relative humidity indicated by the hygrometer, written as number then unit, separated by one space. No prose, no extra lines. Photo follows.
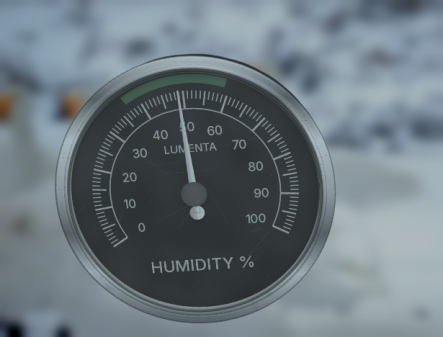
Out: 49 %
